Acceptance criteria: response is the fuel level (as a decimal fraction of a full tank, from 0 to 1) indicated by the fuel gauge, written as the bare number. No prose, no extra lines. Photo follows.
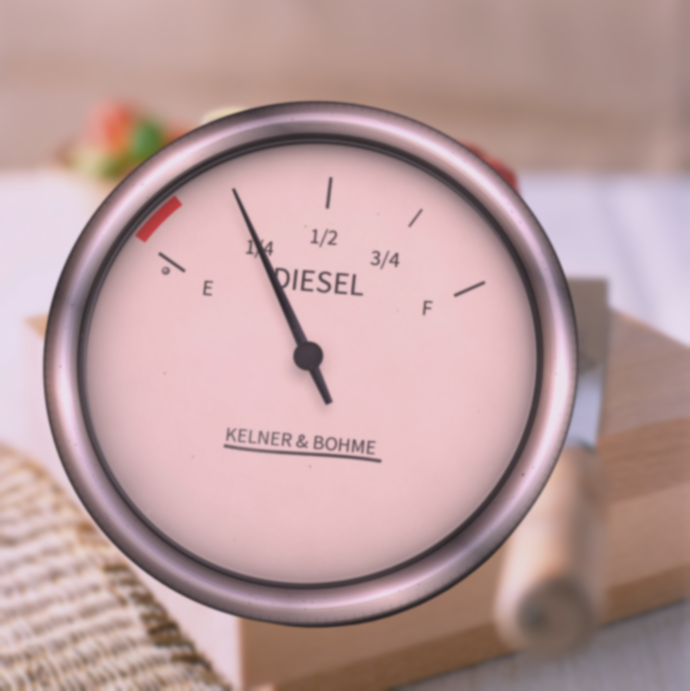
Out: 0.25
